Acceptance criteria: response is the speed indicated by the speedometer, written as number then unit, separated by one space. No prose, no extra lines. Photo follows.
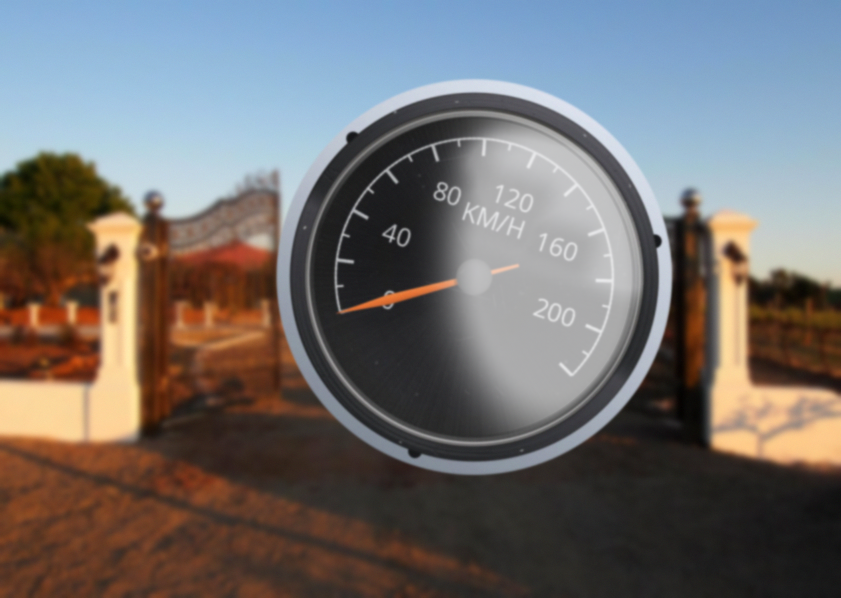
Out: 0 km/h
